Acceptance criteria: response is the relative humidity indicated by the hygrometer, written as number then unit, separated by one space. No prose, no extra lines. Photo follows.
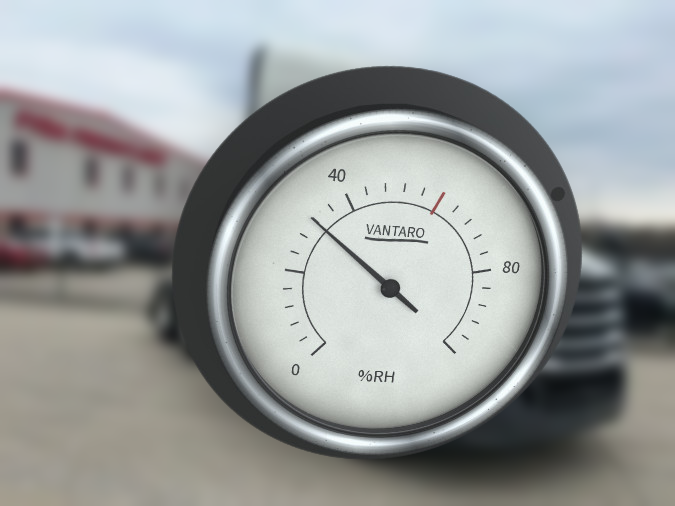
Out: 32 %
